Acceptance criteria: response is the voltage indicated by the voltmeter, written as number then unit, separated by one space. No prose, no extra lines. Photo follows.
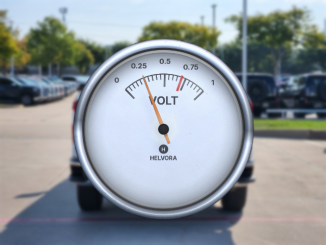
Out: 0.25 V
